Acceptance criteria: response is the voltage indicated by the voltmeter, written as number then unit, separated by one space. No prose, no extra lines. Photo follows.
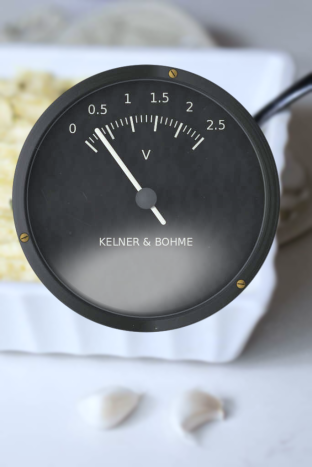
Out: 0.3 V
